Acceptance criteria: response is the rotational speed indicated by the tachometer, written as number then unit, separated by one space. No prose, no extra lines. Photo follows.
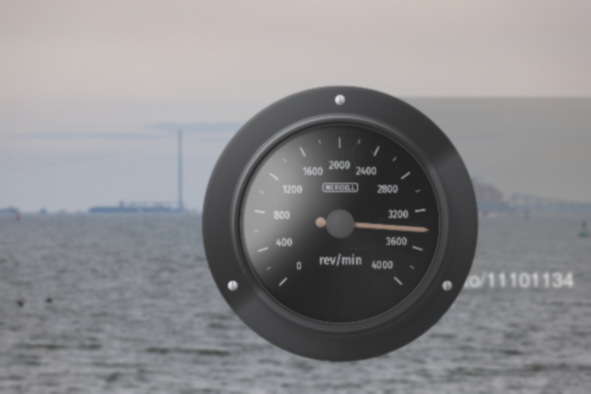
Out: 3400 rpm
